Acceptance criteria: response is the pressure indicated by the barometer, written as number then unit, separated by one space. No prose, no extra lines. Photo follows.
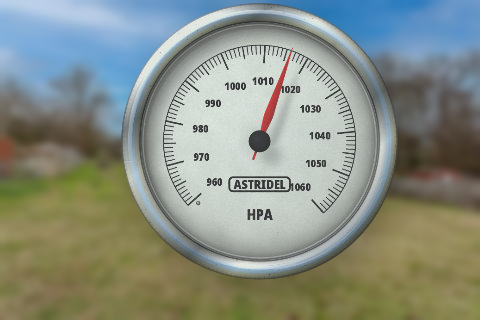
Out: 1016 hPa
